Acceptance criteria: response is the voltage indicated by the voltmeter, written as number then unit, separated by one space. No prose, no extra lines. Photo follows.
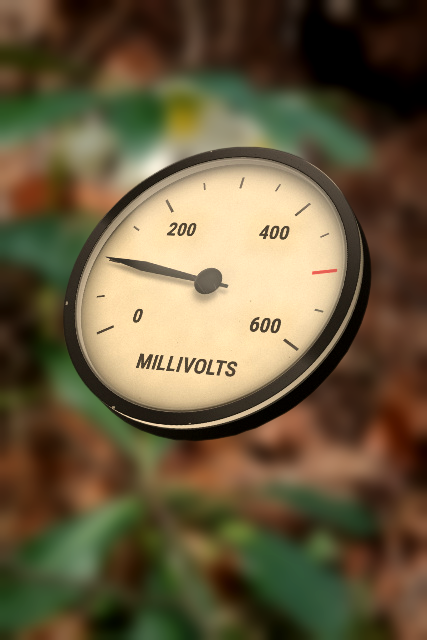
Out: 100 mV
